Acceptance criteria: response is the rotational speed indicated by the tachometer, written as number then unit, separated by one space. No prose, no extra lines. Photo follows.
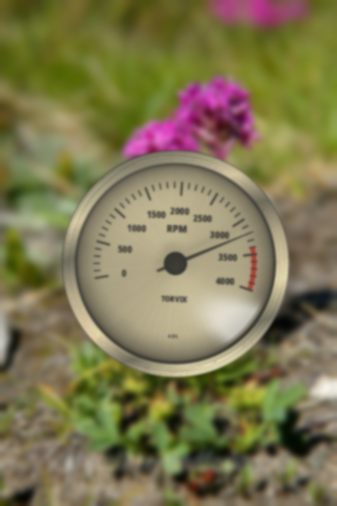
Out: 3200 rpm
